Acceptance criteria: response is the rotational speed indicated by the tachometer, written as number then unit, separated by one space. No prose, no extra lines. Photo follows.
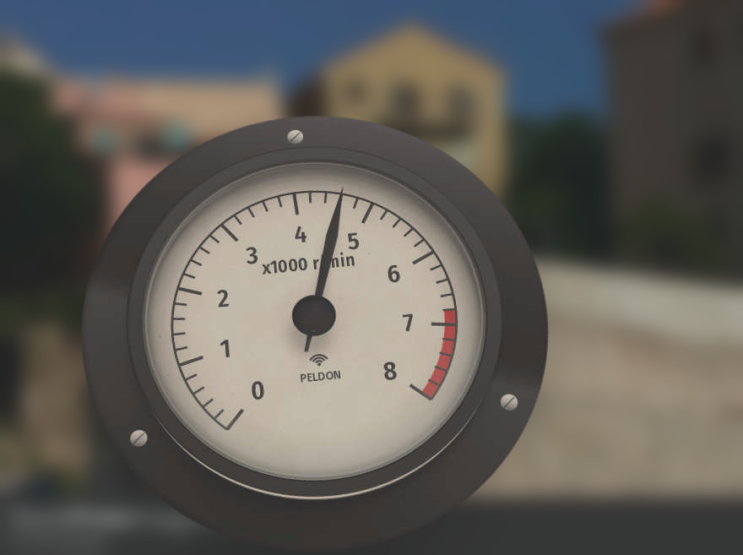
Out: 4600 rpm
